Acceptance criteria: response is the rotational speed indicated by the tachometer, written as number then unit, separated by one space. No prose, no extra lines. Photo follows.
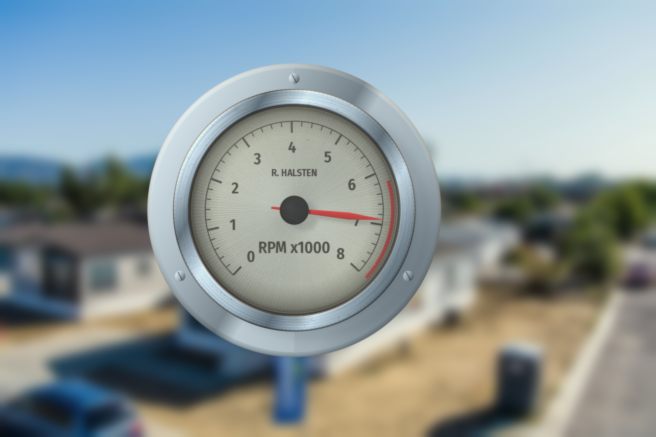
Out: 6900 rpm
